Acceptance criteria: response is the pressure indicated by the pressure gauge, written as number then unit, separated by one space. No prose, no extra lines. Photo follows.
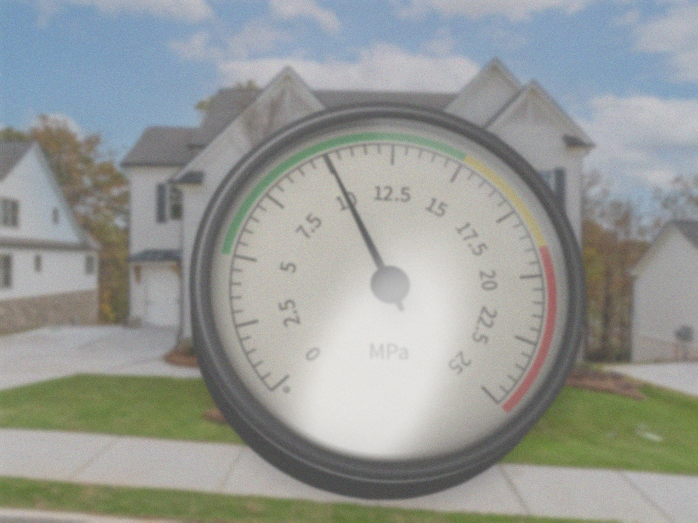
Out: 10 MPa
